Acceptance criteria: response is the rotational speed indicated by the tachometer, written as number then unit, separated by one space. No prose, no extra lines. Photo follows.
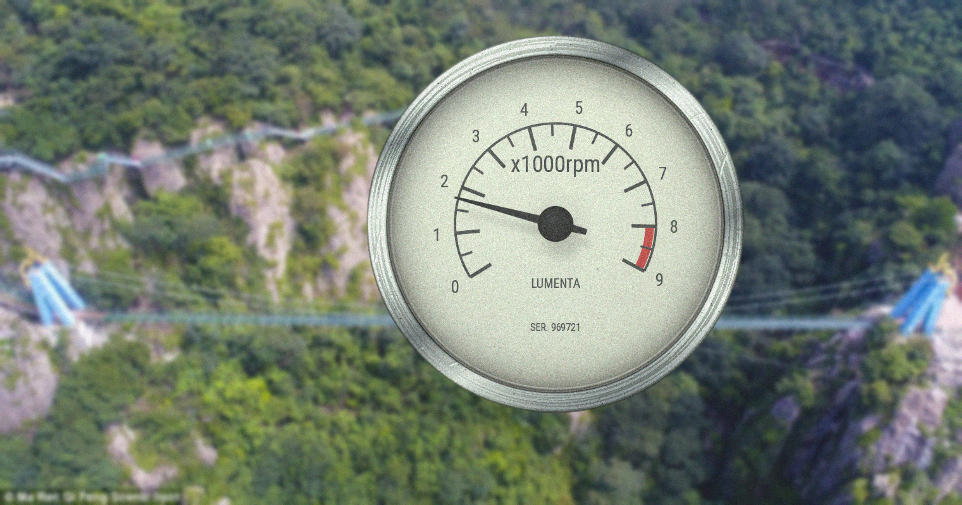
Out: 1750 rpm
